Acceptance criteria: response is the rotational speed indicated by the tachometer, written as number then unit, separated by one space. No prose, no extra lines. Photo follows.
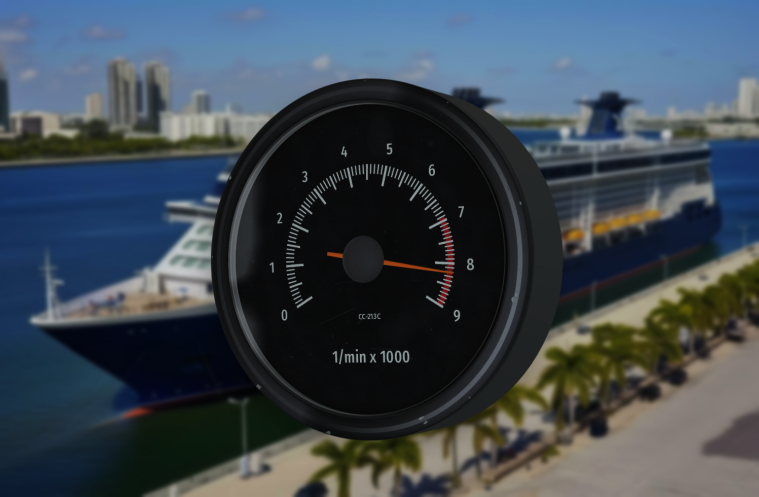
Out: 8200 rpm
